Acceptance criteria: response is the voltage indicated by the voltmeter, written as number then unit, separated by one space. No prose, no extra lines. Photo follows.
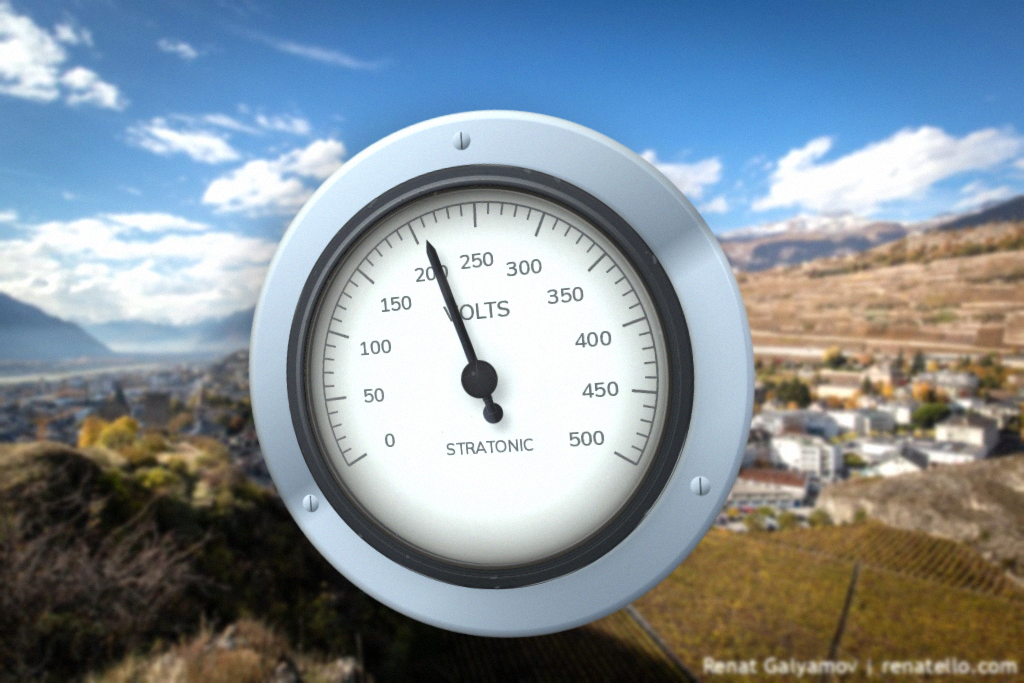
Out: 210 V
